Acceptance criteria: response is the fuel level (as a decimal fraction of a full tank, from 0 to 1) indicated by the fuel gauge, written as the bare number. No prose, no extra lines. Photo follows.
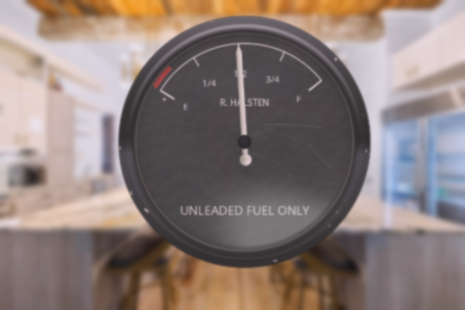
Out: 0.5
